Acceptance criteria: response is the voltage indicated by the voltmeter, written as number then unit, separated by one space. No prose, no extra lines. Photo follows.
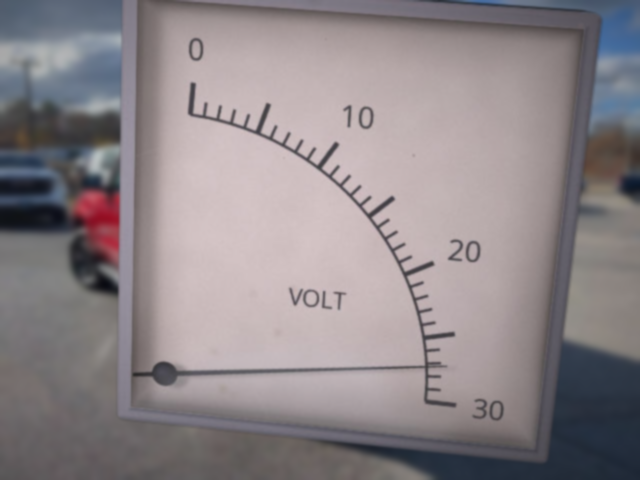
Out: 27 V
